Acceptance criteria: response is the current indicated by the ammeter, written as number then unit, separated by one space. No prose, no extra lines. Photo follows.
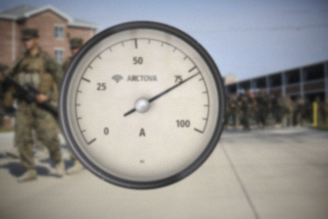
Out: 77.5 A
